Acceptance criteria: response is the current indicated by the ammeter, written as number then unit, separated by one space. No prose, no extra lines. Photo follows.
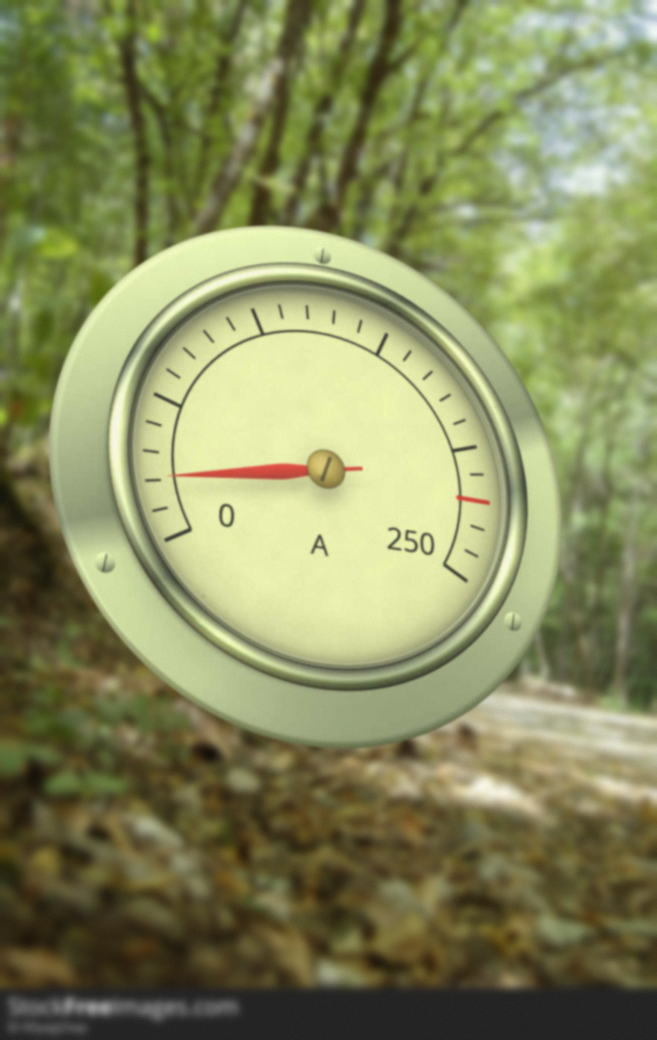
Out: 20 A
